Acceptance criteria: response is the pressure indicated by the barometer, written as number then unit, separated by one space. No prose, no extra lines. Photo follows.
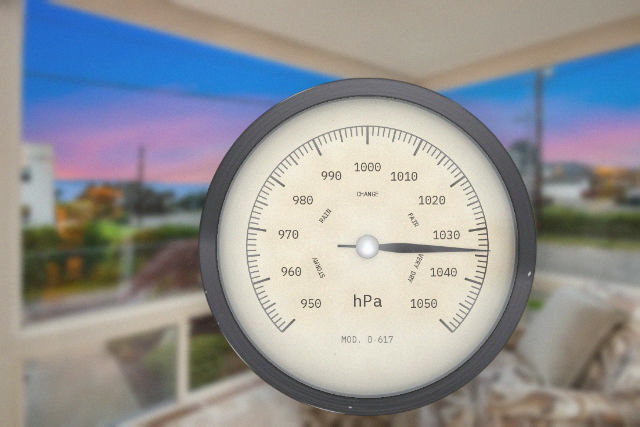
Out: 1034 hPa
